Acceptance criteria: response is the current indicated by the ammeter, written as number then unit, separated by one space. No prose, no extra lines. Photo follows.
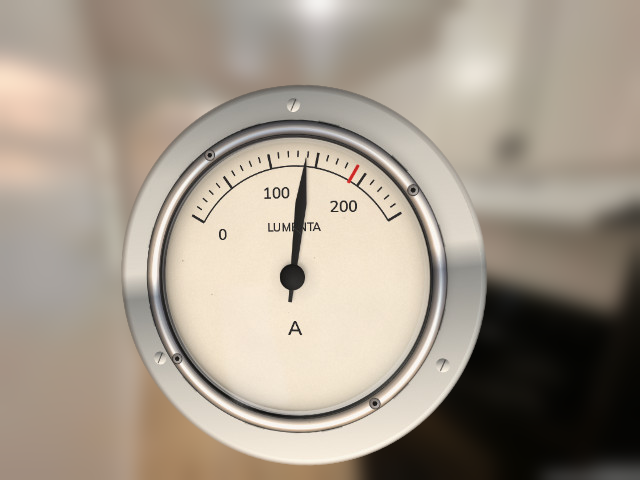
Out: 140 A
